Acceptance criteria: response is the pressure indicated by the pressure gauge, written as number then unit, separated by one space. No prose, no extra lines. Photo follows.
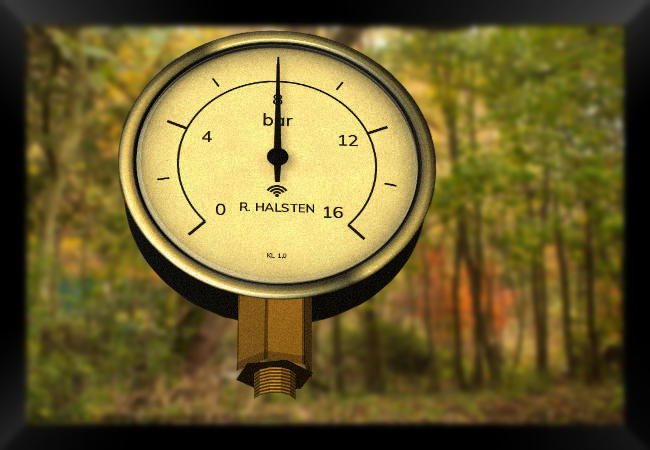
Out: 8 bar
